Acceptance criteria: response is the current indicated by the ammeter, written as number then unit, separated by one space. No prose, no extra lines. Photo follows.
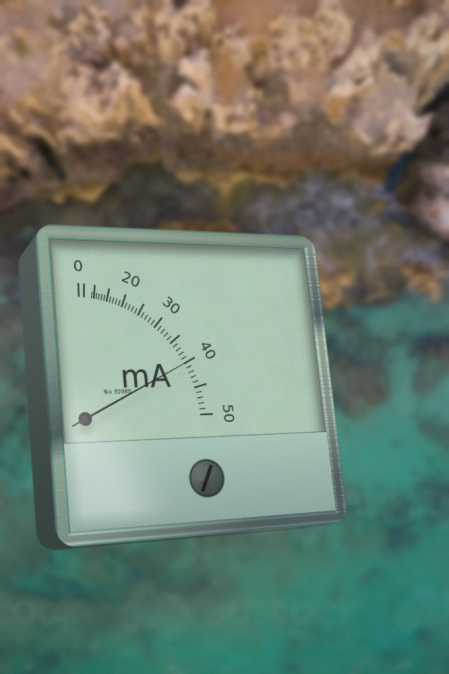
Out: 40 mA
